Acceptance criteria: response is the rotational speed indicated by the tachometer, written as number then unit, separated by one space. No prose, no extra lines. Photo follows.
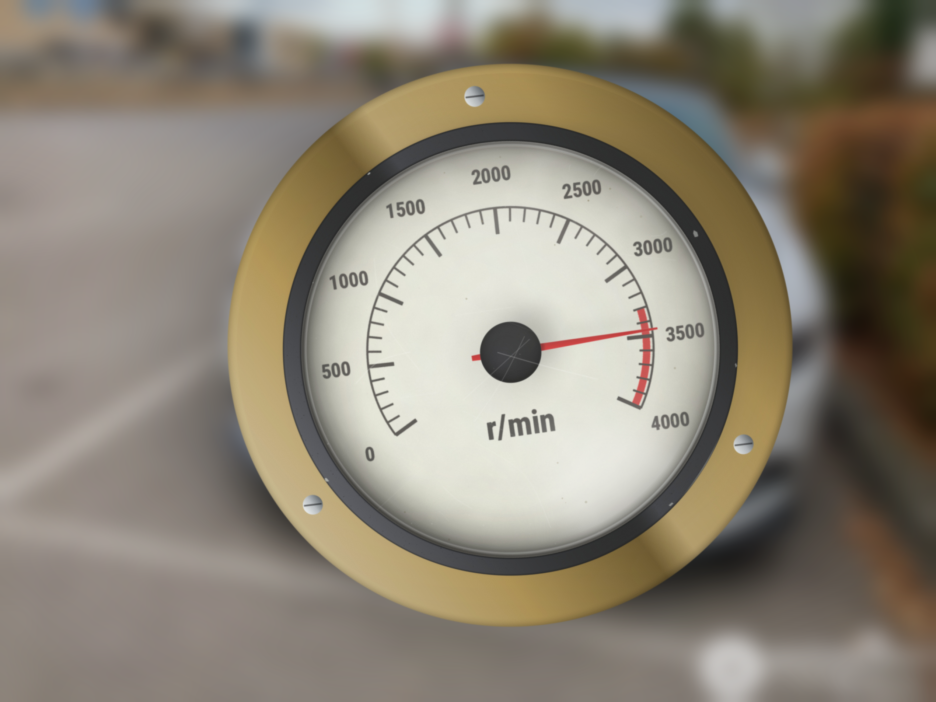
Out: 3450 rpm
